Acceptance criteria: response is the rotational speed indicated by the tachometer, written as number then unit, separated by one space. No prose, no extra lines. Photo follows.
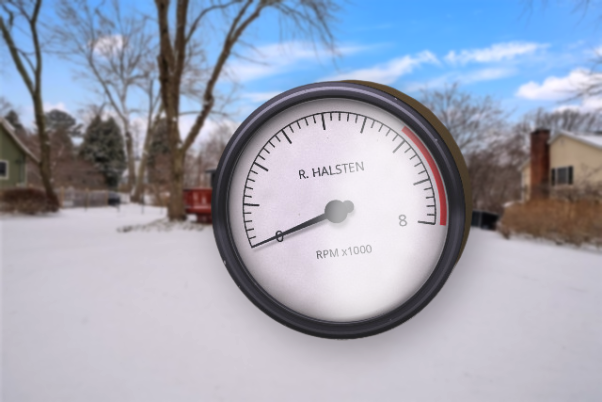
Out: 0 rpm
